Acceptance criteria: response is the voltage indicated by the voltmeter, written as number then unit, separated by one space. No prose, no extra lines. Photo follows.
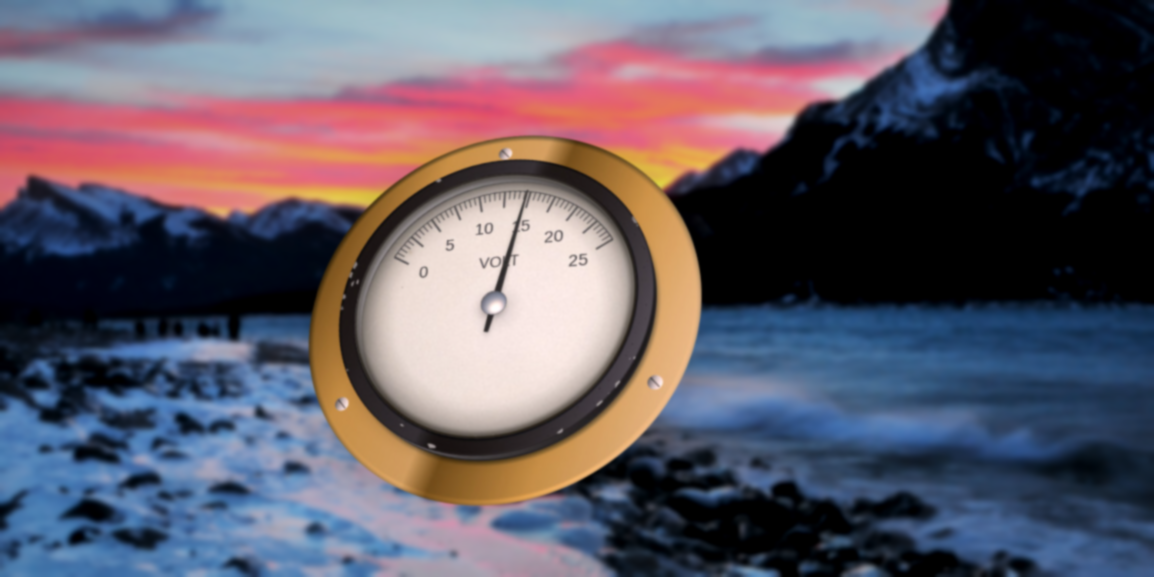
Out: 15 V
